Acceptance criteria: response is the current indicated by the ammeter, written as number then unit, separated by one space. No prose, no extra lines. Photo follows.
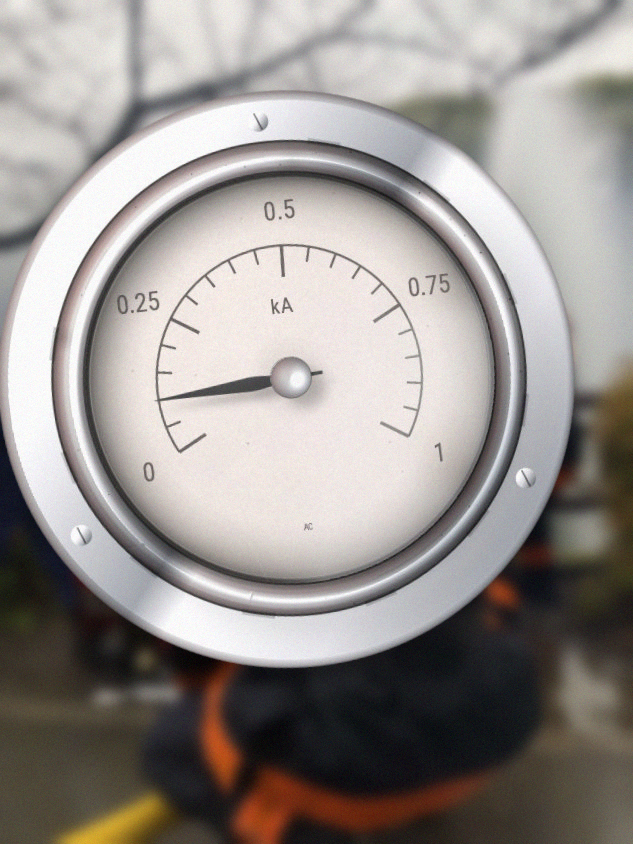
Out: 0.1 kA
